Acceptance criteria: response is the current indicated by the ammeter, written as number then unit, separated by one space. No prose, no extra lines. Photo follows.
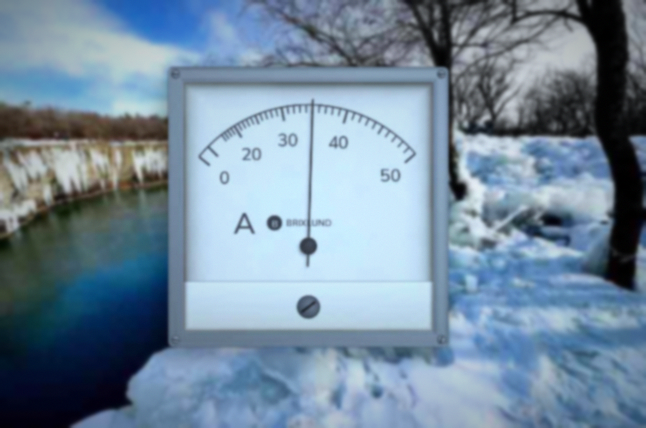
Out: 35 A
